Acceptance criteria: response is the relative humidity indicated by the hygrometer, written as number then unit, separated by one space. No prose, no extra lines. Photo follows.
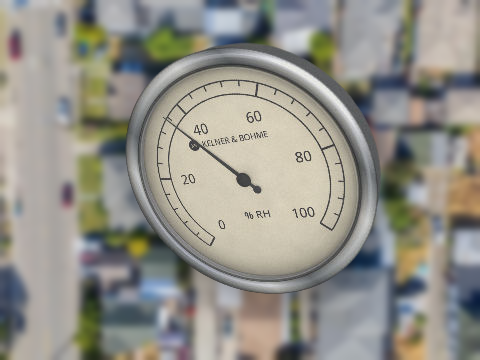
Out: 36 %
